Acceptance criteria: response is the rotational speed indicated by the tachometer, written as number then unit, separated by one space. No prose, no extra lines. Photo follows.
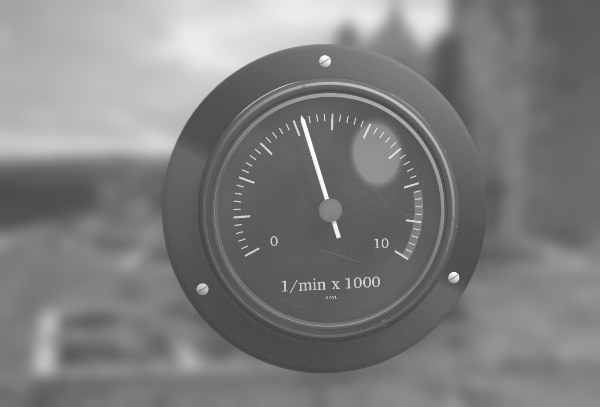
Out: 4200 rpm
